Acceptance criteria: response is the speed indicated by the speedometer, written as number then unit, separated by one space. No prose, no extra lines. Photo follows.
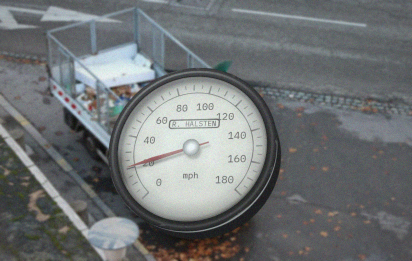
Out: 20 mph
